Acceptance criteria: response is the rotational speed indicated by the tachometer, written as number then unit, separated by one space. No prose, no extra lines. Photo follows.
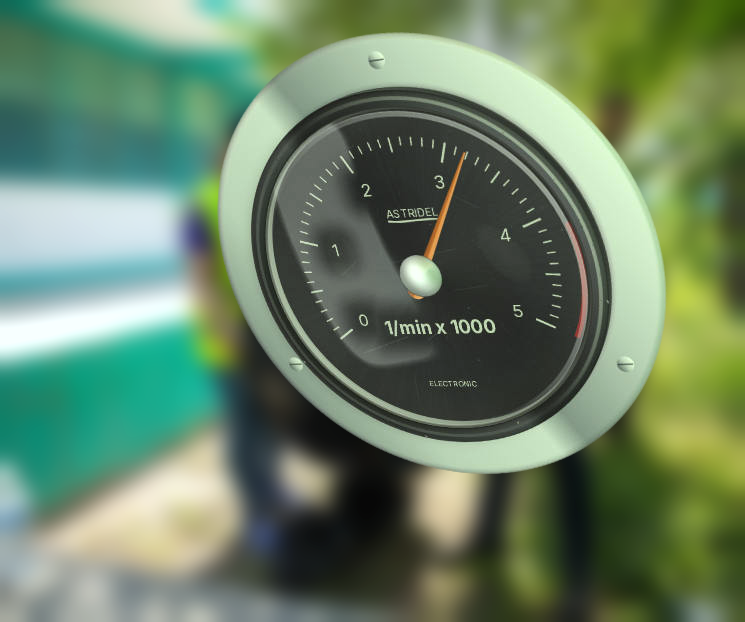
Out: 3200 rpm
